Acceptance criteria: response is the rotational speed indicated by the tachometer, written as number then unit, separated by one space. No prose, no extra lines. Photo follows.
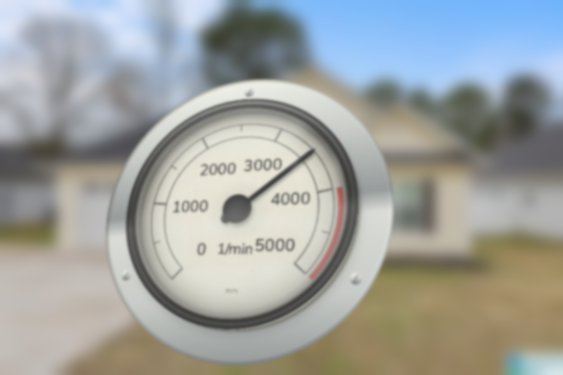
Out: 3500 rpm
